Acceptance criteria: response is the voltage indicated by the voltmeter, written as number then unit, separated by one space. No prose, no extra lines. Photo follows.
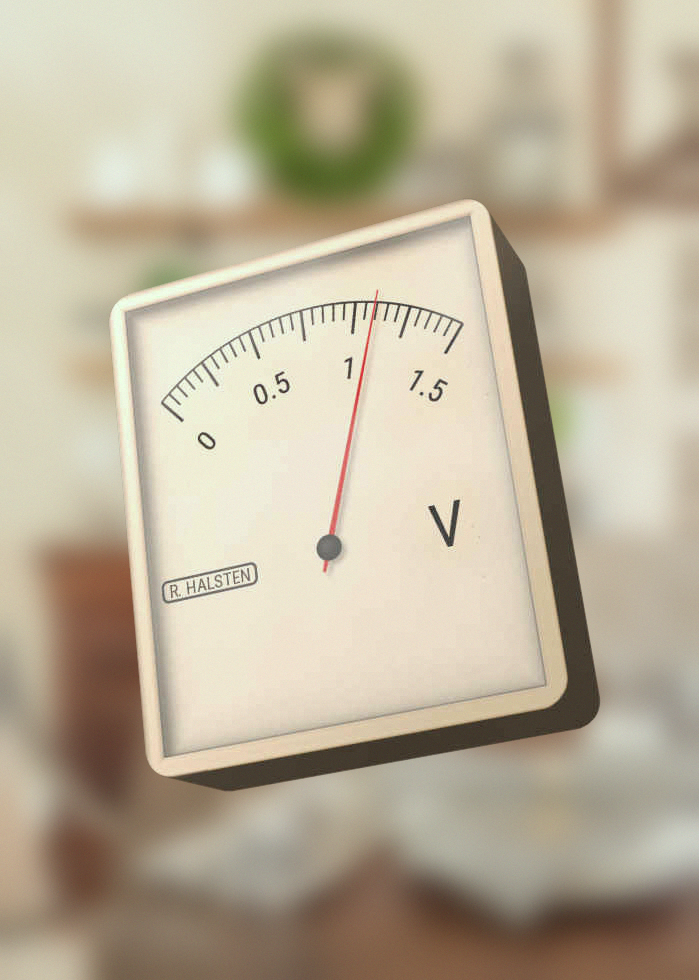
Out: 1.1 V
